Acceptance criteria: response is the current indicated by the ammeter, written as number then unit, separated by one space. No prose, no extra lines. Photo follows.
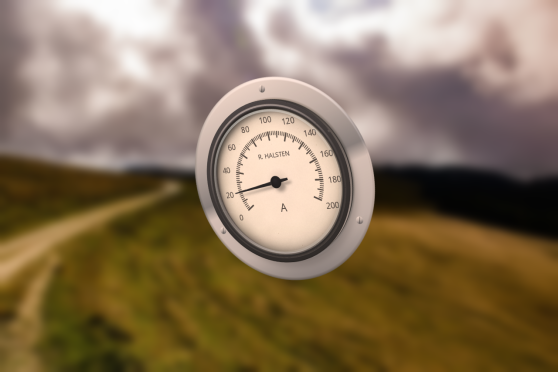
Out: 20 A
